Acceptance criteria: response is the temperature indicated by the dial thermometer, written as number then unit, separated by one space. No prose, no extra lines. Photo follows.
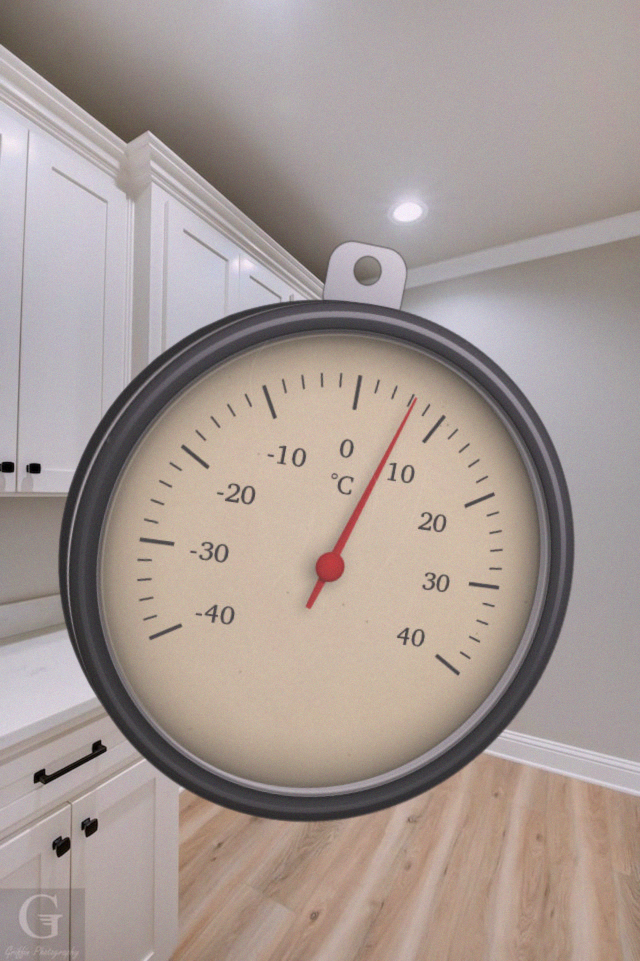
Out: 6 °C
